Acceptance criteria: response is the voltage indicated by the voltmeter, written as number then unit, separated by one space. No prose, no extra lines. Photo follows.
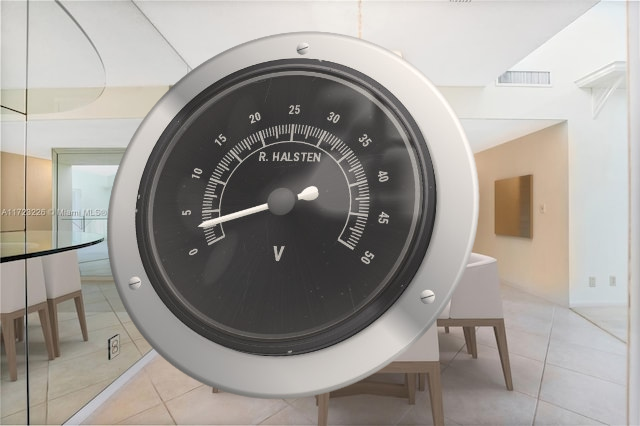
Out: 2.5 V
